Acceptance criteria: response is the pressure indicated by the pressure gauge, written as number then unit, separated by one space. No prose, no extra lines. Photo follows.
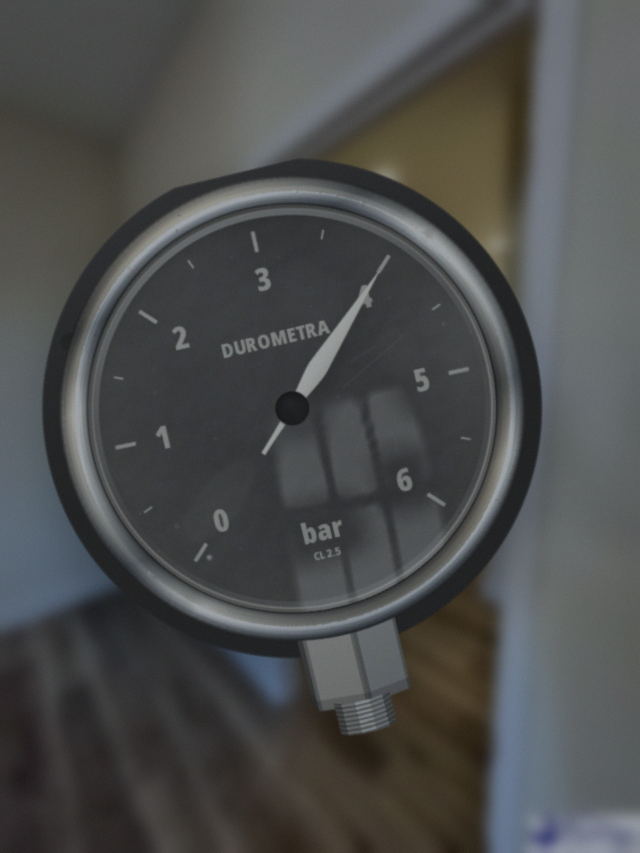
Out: 4 bar
